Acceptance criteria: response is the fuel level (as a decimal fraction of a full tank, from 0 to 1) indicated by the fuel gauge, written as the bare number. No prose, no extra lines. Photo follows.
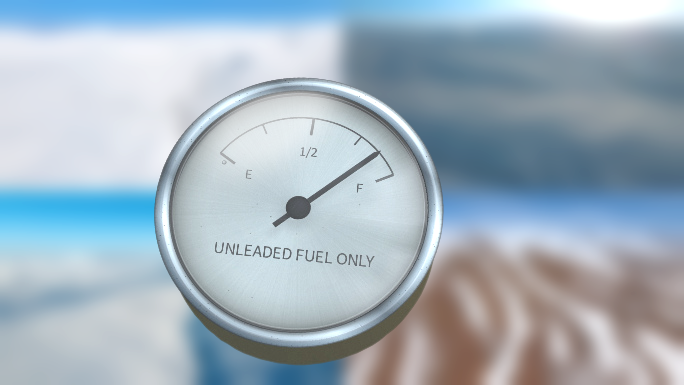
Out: 0.875
